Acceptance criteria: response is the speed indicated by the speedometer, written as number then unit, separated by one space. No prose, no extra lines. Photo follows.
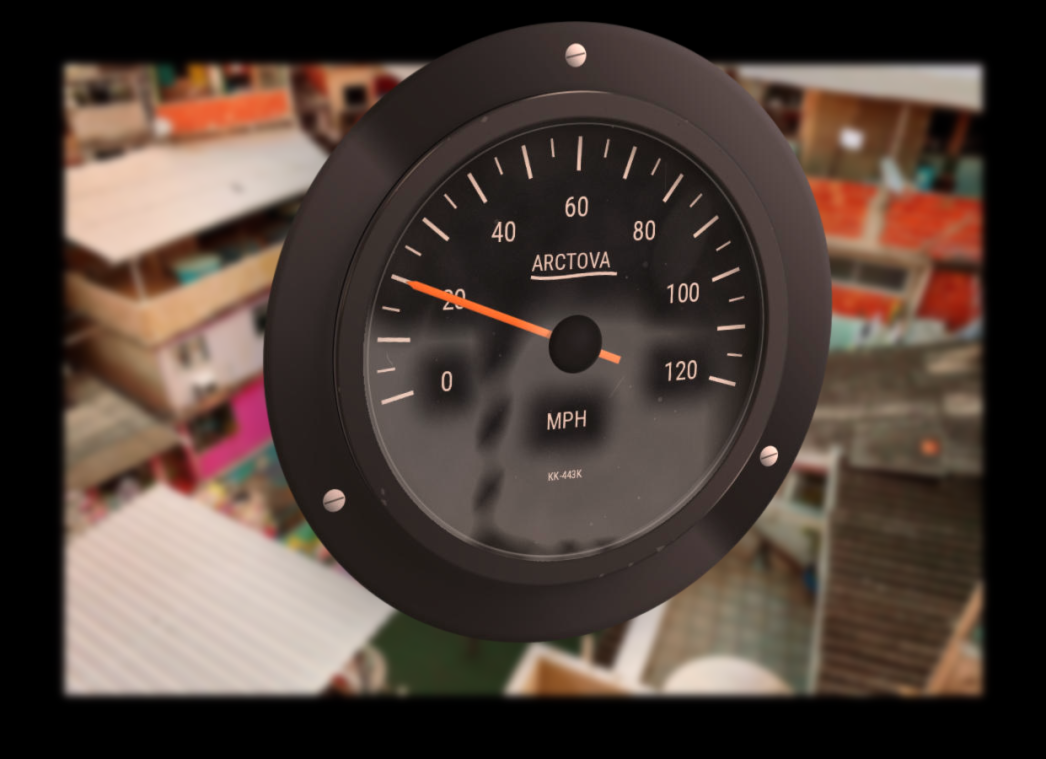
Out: 20 mph
